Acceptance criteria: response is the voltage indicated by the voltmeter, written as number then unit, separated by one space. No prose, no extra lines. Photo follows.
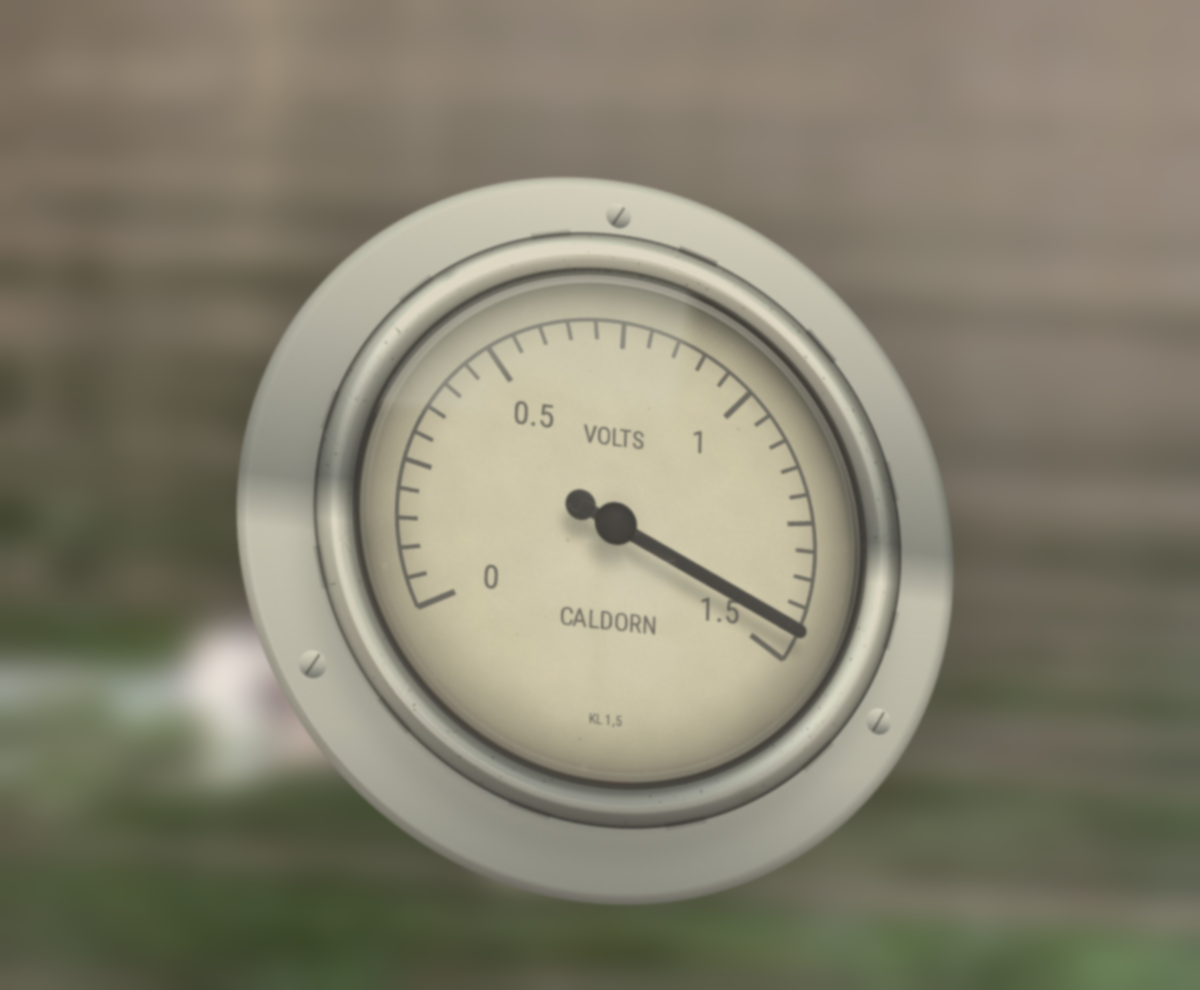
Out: 1.45 V
